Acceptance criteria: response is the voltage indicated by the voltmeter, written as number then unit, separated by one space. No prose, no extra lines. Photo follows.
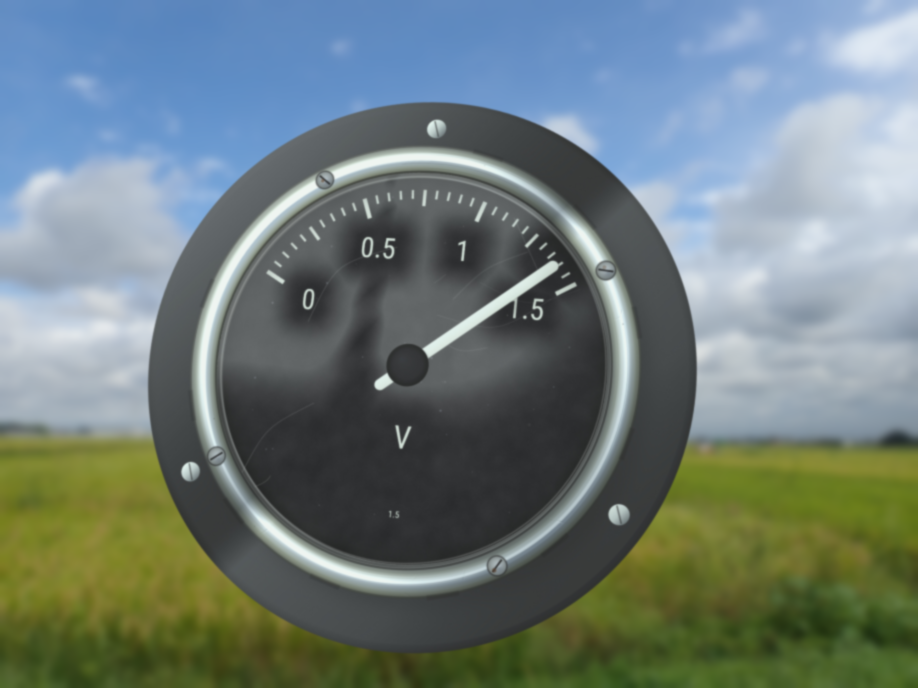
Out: 1.4 V
